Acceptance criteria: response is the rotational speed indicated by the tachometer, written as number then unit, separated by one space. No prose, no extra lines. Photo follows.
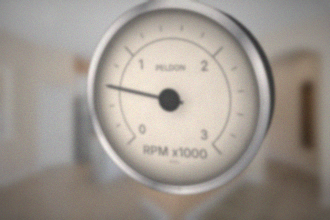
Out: 600 rpm
